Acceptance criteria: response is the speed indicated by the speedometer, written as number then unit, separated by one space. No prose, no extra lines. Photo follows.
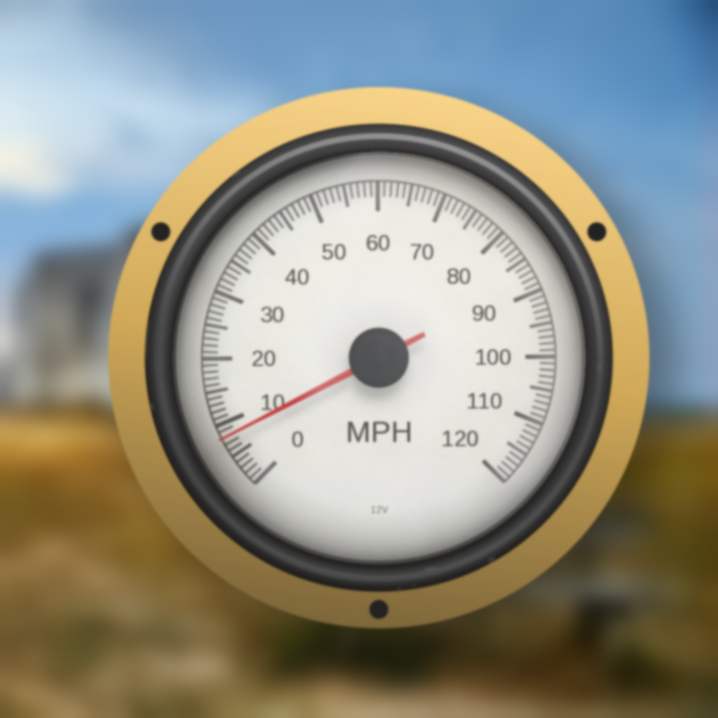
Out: 8 mph
